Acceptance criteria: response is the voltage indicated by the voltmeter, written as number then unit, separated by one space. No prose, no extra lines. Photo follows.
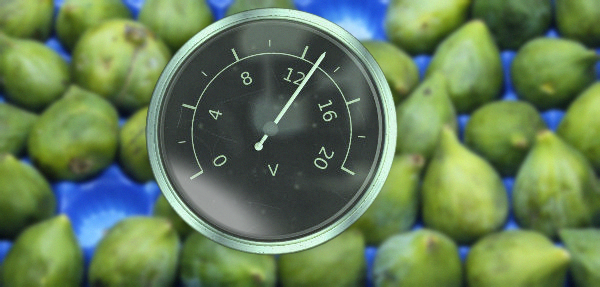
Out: 13 V
